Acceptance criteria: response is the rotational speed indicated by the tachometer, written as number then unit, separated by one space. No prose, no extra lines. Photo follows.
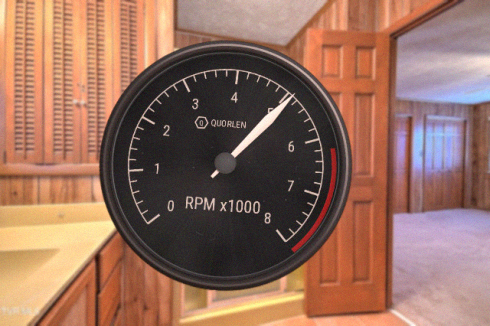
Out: 5100 rpm
